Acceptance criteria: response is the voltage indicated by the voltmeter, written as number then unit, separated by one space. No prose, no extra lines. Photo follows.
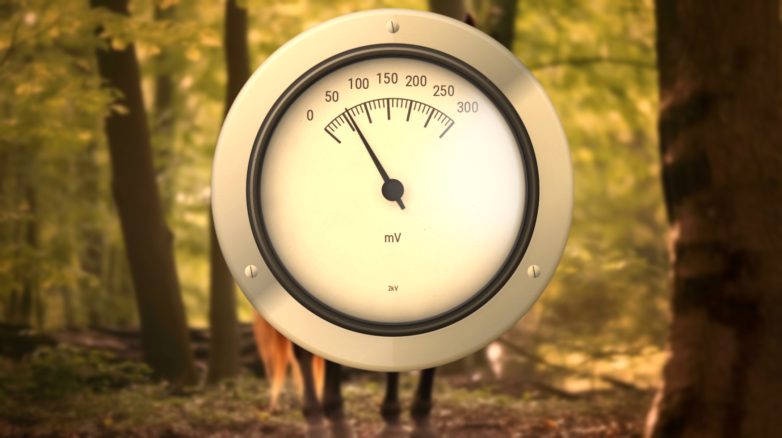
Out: 60 mV
